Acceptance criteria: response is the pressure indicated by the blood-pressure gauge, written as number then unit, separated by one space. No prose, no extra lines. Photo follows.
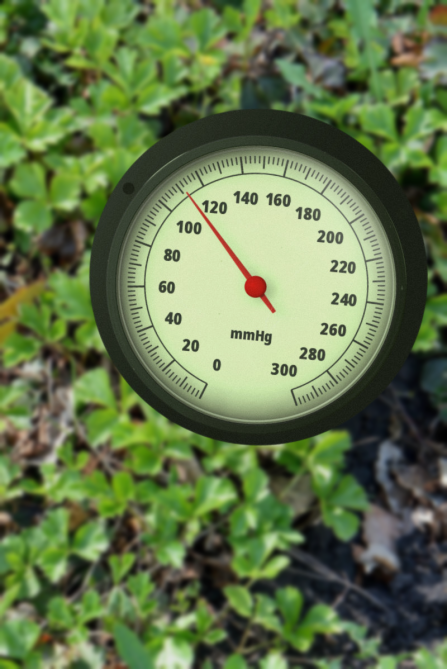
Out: 112 mmHg
